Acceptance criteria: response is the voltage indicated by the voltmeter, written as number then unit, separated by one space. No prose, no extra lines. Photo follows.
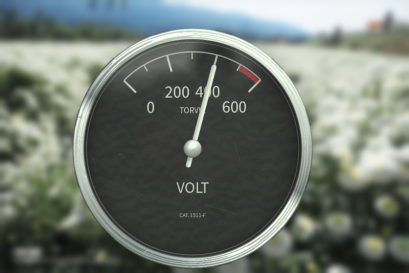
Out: 400 V
